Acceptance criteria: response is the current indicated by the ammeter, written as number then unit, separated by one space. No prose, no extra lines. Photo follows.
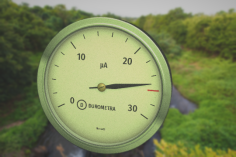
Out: 25 µA
